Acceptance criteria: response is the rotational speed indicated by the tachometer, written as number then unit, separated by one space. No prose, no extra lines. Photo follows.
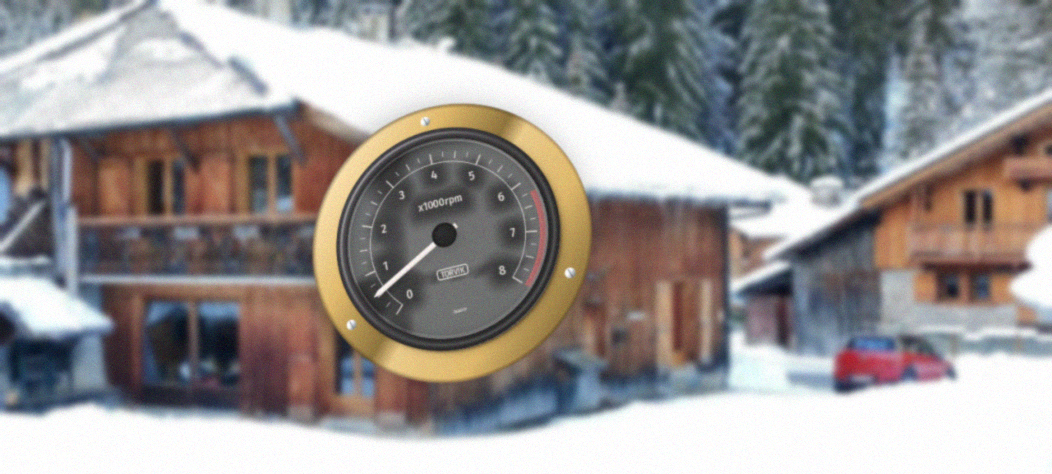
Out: 500 rpm
